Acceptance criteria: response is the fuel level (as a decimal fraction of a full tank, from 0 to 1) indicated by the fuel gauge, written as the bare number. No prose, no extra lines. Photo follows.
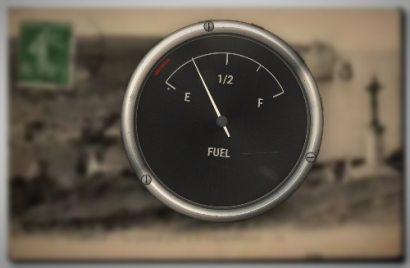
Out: 0.25
